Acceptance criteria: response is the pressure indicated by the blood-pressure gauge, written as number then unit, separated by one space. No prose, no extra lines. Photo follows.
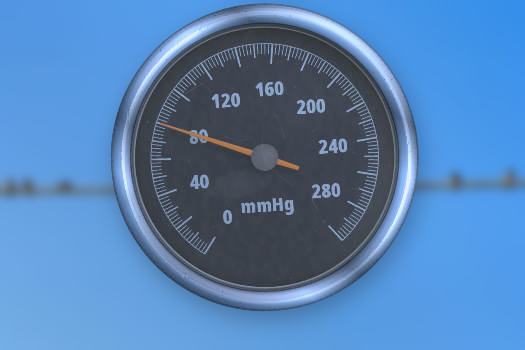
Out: 80 mmHg
